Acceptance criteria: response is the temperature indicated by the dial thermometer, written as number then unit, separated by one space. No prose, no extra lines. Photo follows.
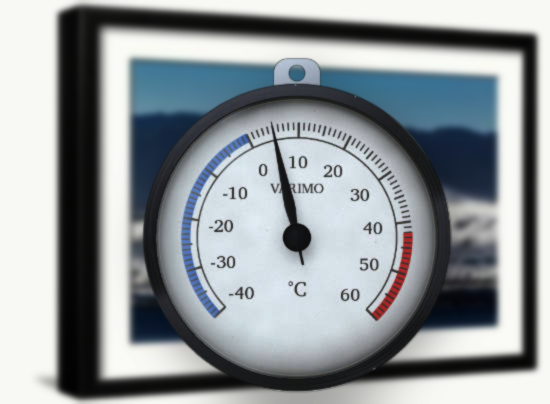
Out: 5 °C
